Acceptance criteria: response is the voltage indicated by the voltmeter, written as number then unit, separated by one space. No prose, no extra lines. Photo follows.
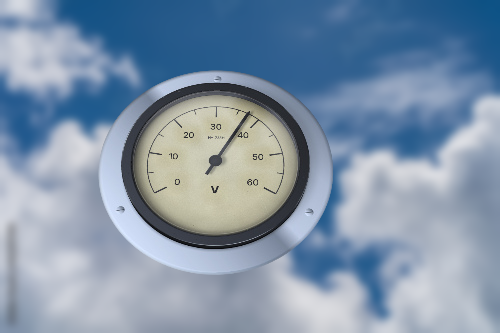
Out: 37.5 V
